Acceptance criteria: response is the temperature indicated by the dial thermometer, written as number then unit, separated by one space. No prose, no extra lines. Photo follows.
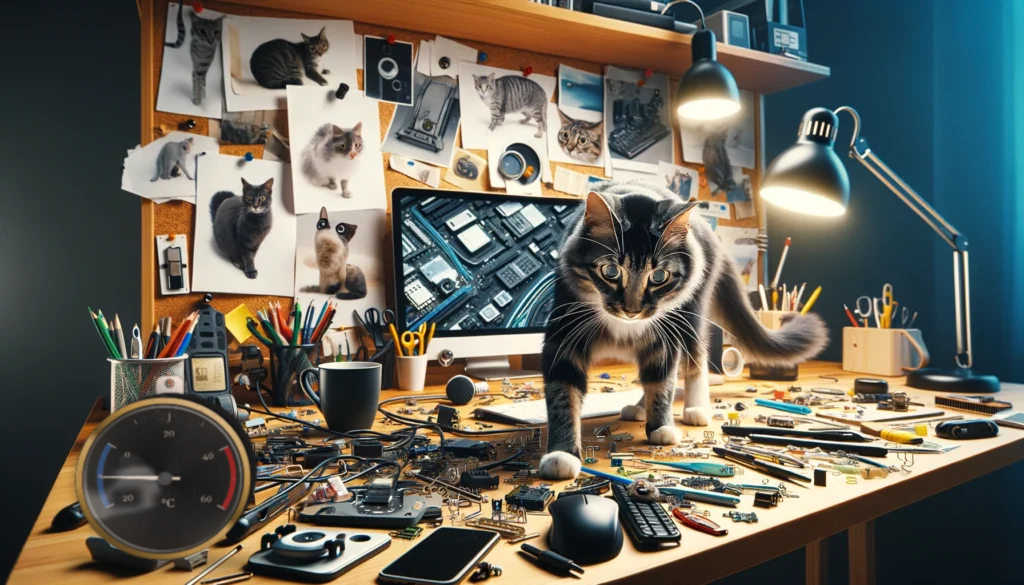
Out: -10 °C
